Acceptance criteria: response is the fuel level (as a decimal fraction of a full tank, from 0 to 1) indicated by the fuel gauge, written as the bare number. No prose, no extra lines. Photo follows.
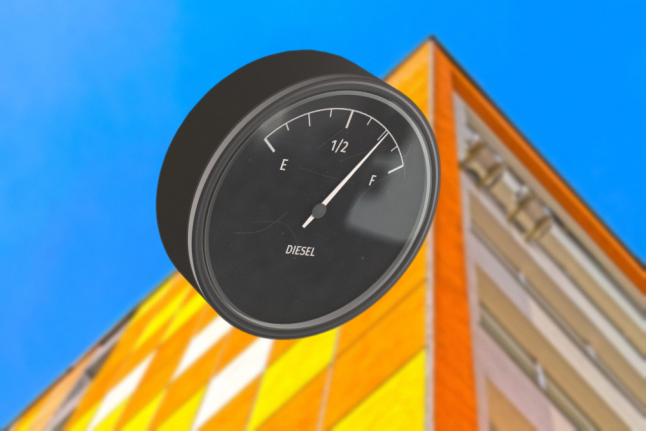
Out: 0.75
